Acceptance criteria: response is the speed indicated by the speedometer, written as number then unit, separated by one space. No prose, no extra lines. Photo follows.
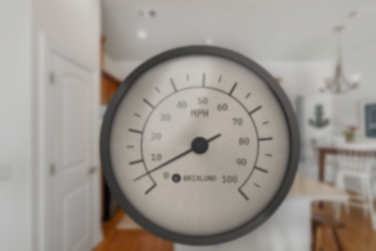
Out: 5 mph
